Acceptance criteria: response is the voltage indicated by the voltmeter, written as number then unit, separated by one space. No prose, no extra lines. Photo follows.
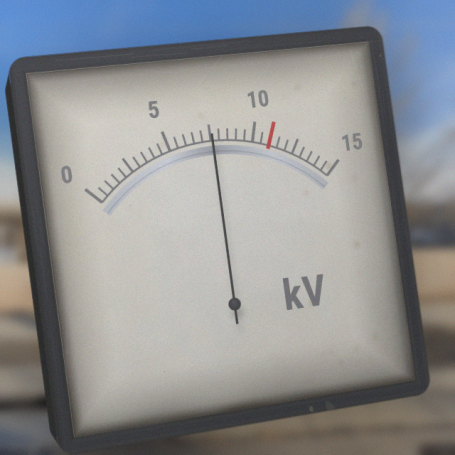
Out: 7.5 kV
